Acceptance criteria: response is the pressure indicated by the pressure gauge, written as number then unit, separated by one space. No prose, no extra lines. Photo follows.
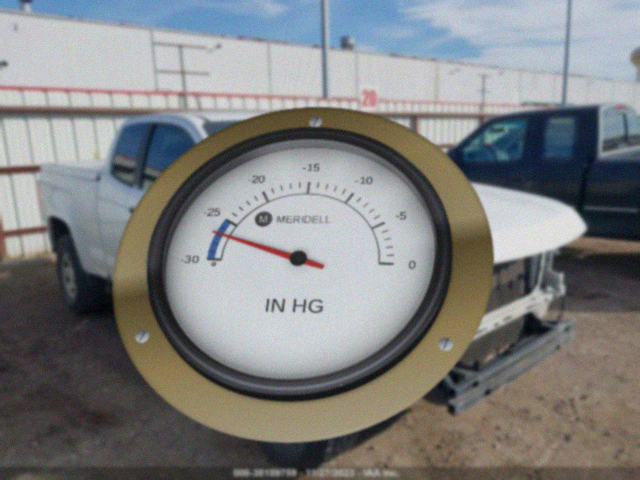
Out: -27 inHg
